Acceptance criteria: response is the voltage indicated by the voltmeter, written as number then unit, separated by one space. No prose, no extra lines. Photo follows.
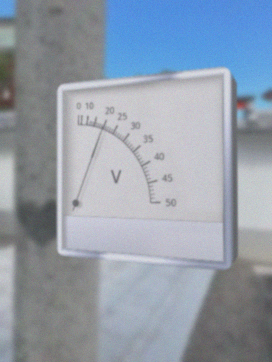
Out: 20 V
